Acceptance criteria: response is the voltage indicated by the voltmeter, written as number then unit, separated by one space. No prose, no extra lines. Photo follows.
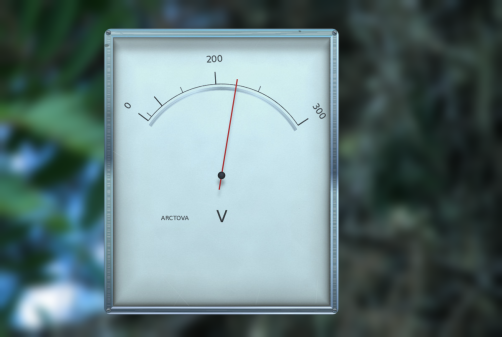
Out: 225 V
